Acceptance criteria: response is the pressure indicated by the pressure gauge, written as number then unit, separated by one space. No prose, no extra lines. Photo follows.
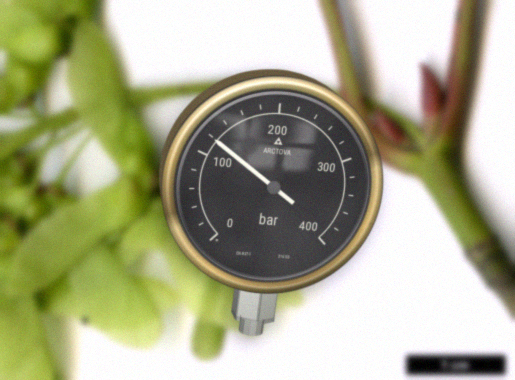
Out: 120 bar
